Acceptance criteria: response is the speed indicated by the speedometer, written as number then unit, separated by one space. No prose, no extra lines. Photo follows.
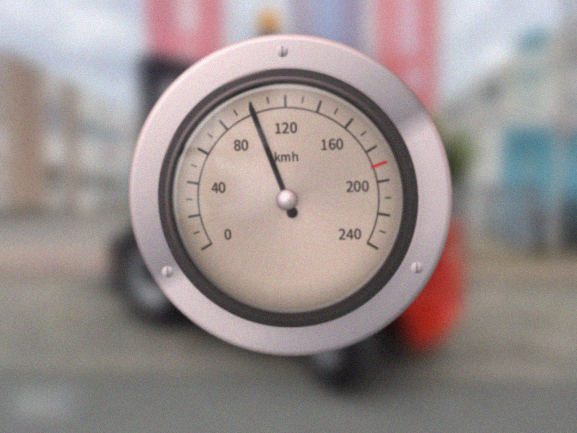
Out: 100 km/h
